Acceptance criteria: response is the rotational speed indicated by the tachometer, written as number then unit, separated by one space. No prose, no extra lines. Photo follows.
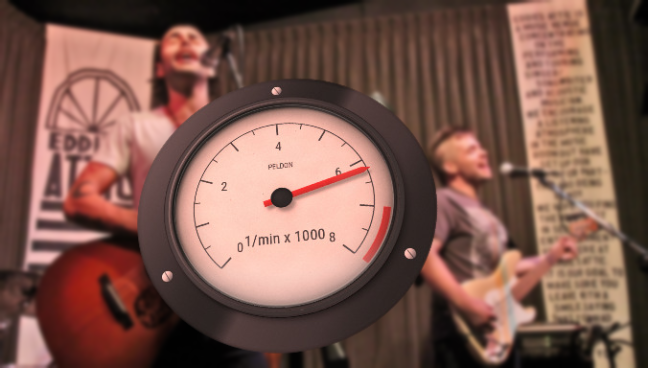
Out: 6250 rpm
